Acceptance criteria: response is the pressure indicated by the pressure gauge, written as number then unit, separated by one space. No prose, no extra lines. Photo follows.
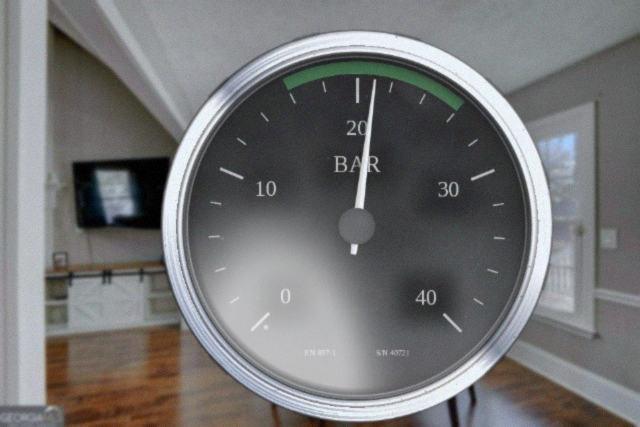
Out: 21 bar
